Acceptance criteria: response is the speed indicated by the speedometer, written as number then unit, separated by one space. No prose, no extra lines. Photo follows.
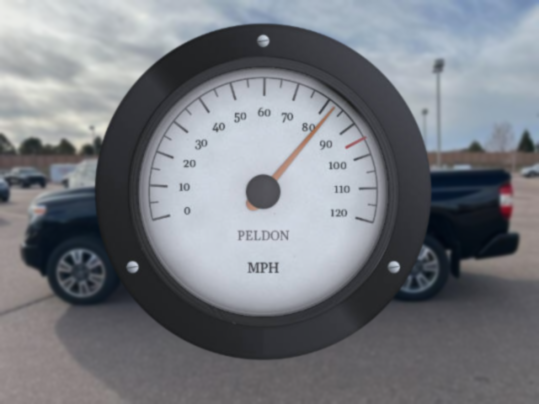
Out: 82.5 mph
